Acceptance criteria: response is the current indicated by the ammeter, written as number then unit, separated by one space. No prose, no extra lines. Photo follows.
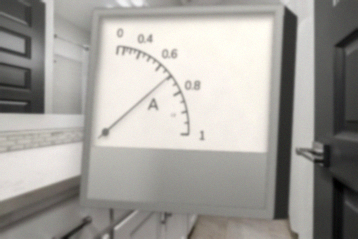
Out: 0.7 A
